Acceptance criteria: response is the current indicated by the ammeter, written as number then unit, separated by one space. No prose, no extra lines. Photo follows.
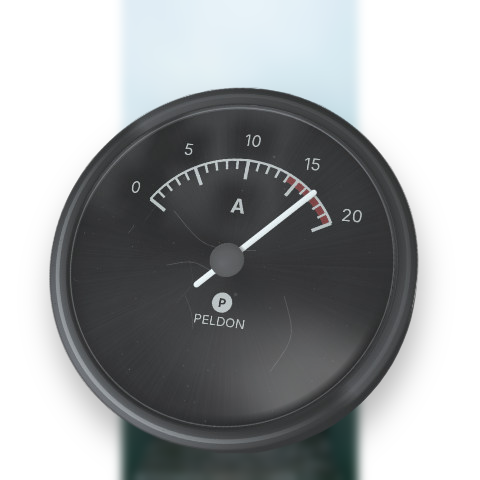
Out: 17 A
